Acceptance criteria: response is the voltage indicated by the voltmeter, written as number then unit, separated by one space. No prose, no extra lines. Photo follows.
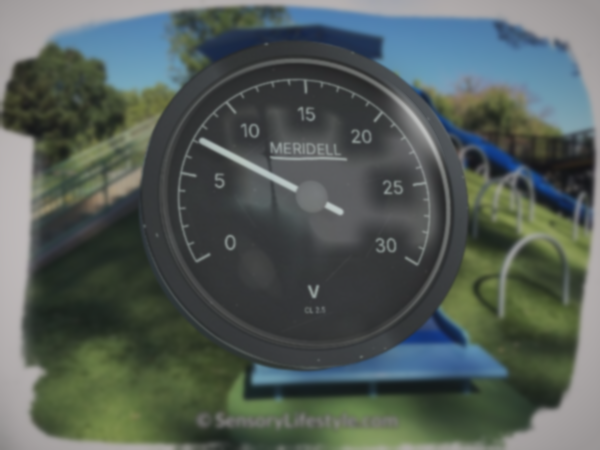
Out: 7 V
